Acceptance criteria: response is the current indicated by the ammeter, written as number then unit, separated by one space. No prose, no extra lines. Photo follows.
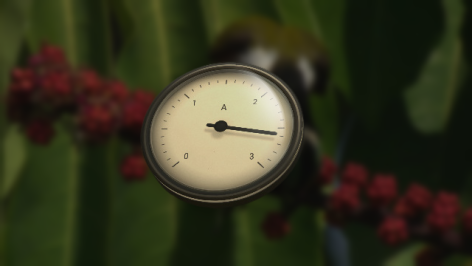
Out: 2.6 A
